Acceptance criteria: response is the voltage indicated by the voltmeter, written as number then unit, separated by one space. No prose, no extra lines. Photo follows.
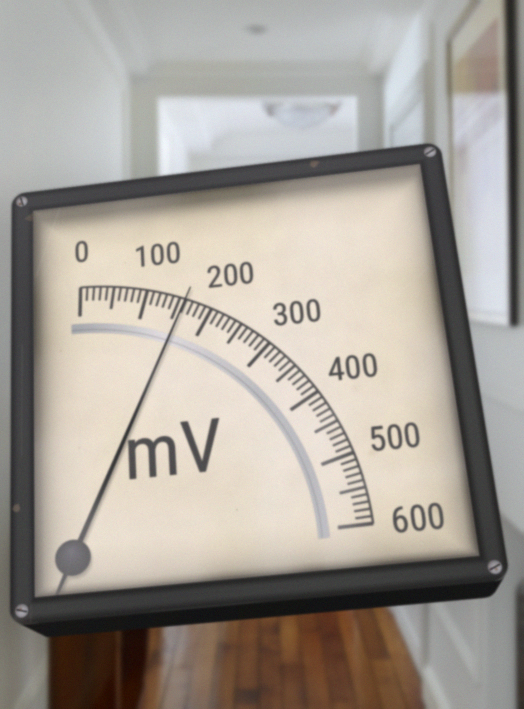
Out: 160 mV
